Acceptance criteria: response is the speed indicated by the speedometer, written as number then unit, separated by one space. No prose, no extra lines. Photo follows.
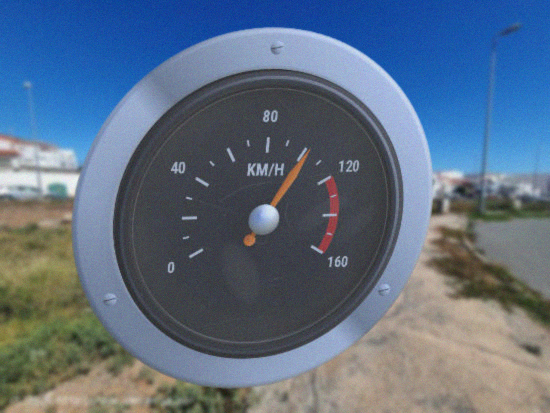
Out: 100 km/h
